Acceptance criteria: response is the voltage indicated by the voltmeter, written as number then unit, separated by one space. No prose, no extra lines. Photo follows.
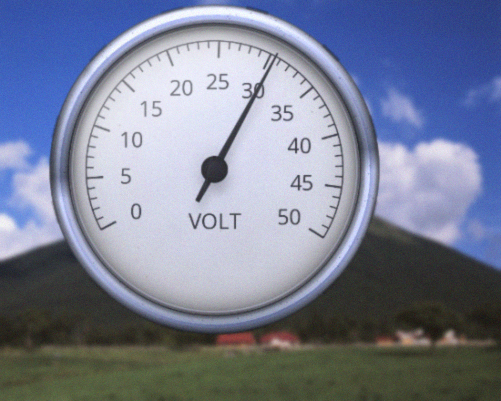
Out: 30.5 V
